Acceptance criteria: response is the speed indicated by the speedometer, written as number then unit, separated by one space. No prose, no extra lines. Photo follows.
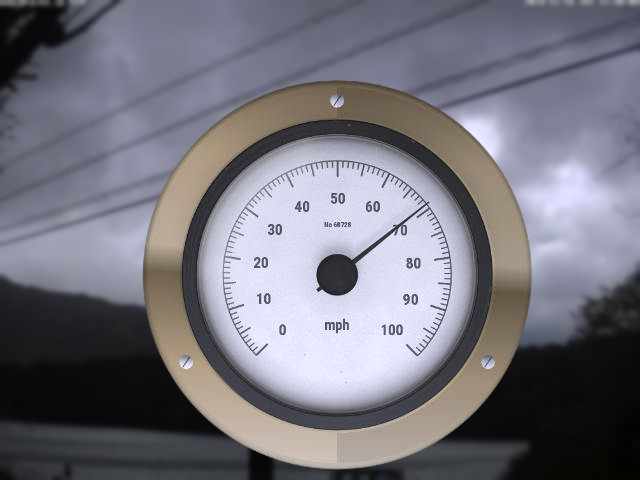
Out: 69 mph
